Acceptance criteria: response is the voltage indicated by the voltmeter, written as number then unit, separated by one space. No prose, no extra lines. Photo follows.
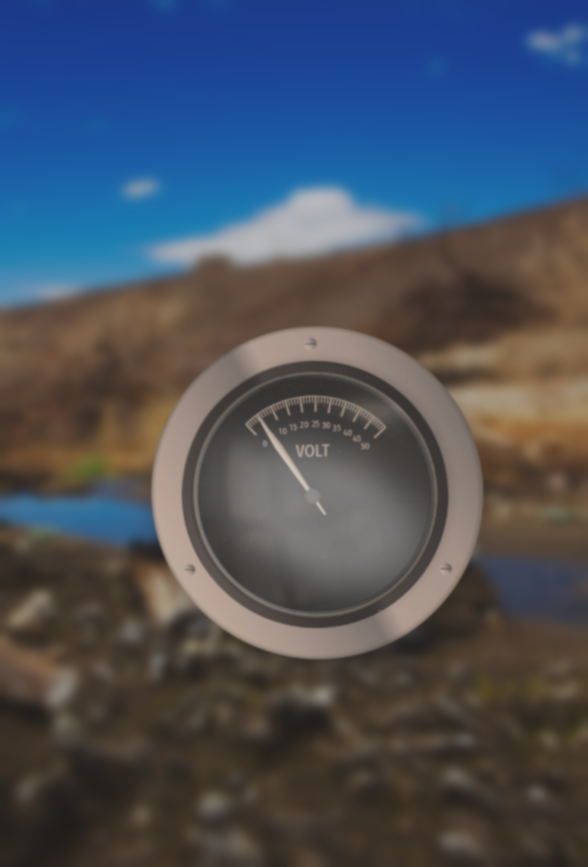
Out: 5 V
